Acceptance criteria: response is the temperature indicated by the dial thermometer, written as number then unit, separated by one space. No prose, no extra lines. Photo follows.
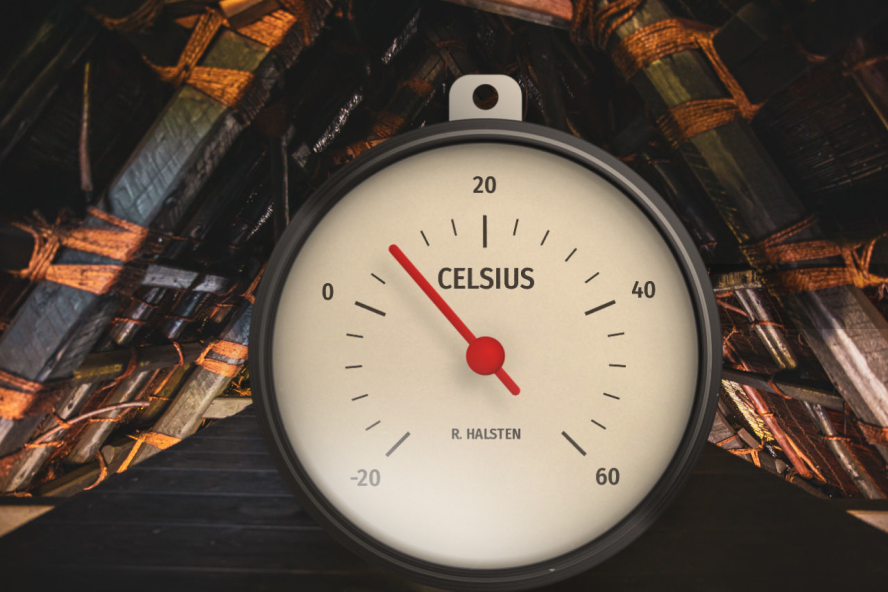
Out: 8 °C
